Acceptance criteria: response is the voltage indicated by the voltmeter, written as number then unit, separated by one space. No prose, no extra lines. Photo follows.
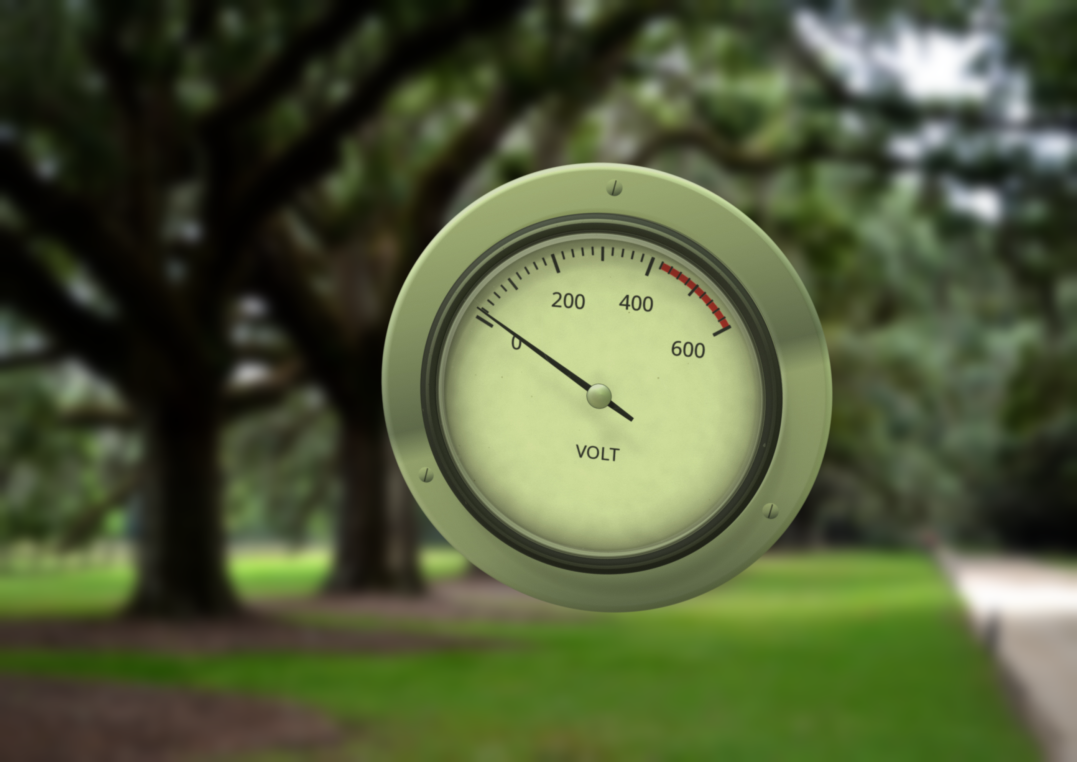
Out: 20 V
